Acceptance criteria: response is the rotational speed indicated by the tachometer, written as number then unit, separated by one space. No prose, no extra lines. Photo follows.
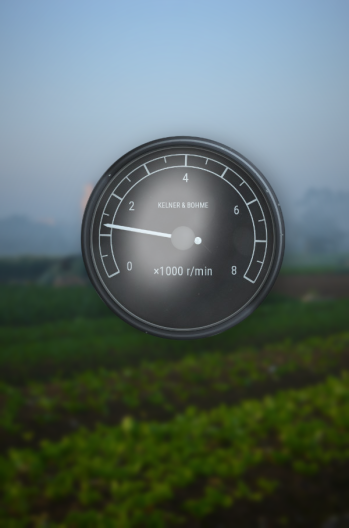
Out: 1250 rpm
